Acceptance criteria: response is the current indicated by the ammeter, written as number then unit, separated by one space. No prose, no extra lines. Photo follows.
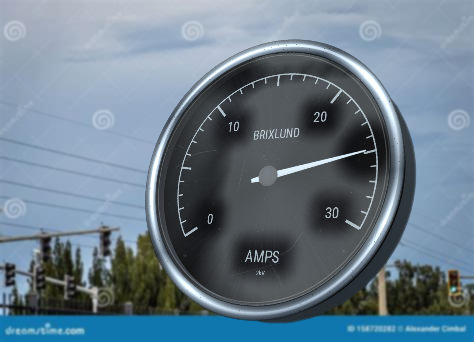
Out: 25 A
